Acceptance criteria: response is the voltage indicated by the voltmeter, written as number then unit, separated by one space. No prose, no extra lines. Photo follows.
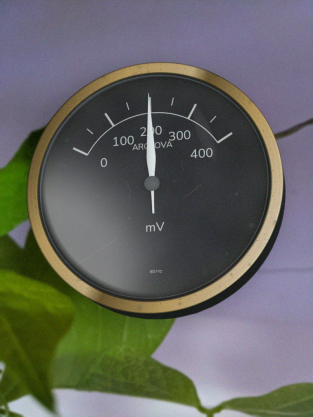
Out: 200 mV
